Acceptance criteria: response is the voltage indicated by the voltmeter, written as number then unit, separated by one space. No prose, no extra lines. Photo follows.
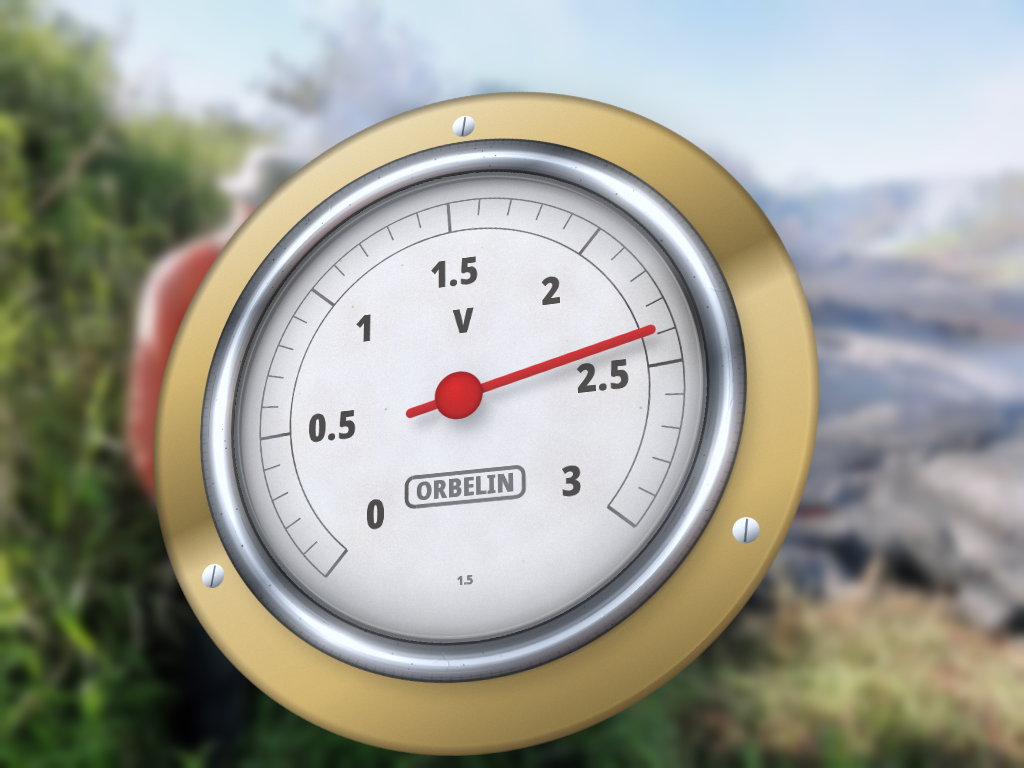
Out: 2.4 V
